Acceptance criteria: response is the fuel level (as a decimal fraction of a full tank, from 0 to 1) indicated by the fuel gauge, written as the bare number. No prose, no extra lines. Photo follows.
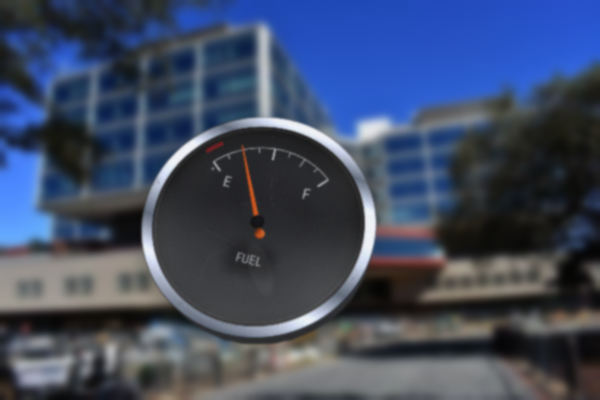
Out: 0.25
